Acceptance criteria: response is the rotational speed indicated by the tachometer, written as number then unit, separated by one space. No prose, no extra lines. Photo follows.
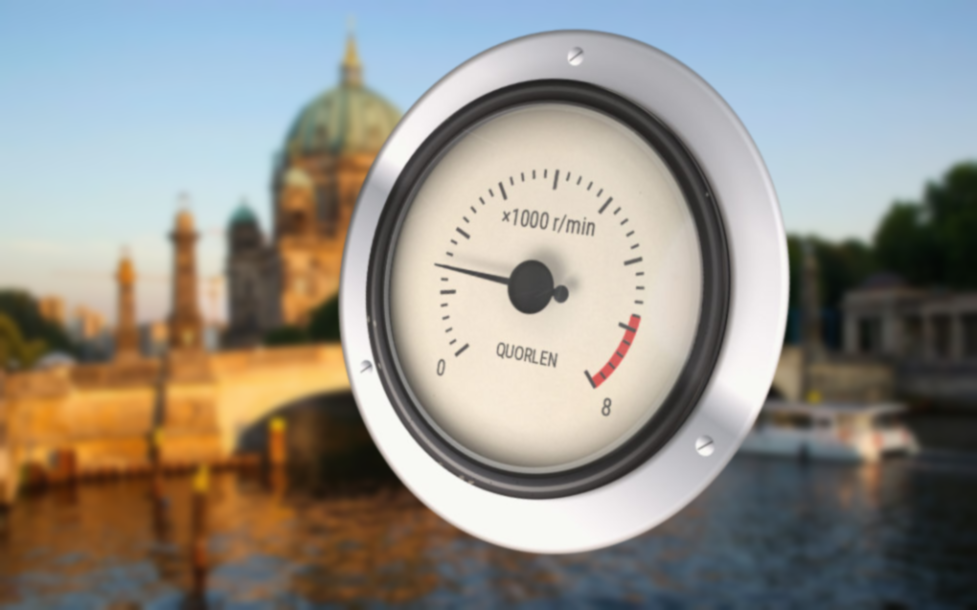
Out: 1400 rpm
